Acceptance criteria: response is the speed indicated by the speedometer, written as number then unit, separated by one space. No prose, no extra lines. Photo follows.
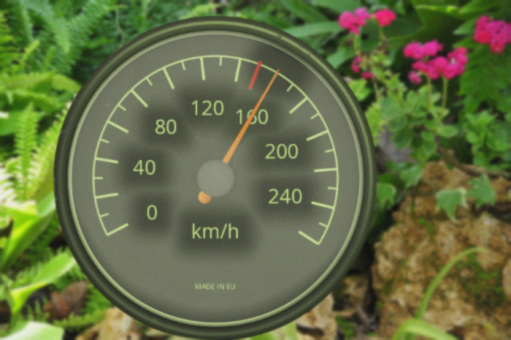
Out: 160 km/h
